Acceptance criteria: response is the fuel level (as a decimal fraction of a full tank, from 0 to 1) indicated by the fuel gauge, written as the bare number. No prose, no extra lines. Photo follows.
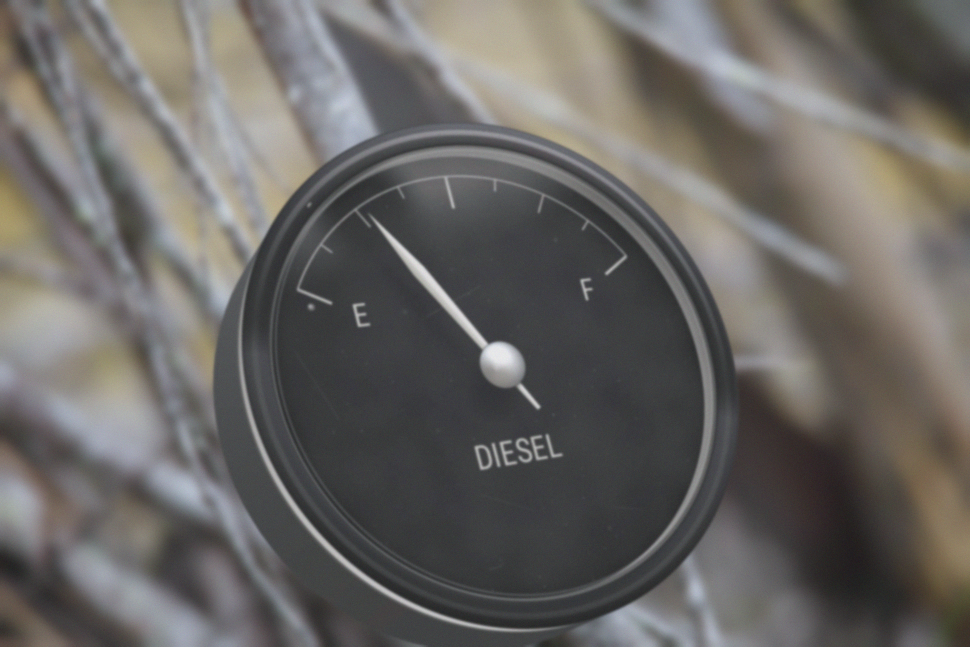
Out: 0.25
